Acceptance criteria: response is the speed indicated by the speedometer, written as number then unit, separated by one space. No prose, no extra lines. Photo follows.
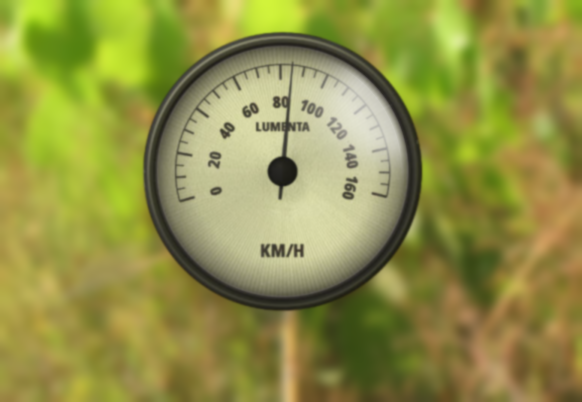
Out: 85 km/h
